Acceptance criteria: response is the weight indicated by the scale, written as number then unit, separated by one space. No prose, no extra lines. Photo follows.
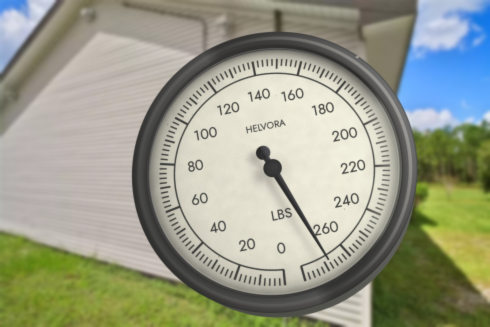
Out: 268 lb
